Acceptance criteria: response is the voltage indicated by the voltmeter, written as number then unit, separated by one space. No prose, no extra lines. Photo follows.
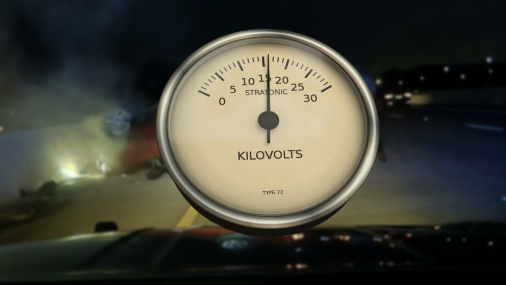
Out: 16 kV
